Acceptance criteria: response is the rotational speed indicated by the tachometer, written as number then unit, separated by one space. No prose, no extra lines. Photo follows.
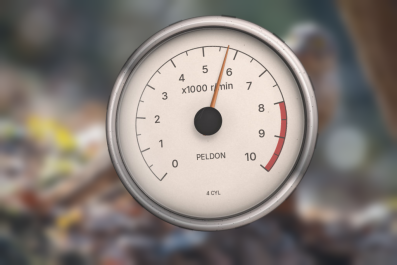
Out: 5750 rpm
